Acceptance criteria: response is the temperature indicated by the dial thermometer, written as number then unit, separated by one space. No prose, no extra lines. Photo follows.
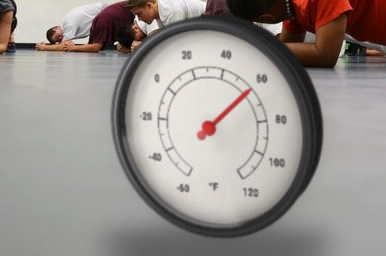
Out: 60 °F
